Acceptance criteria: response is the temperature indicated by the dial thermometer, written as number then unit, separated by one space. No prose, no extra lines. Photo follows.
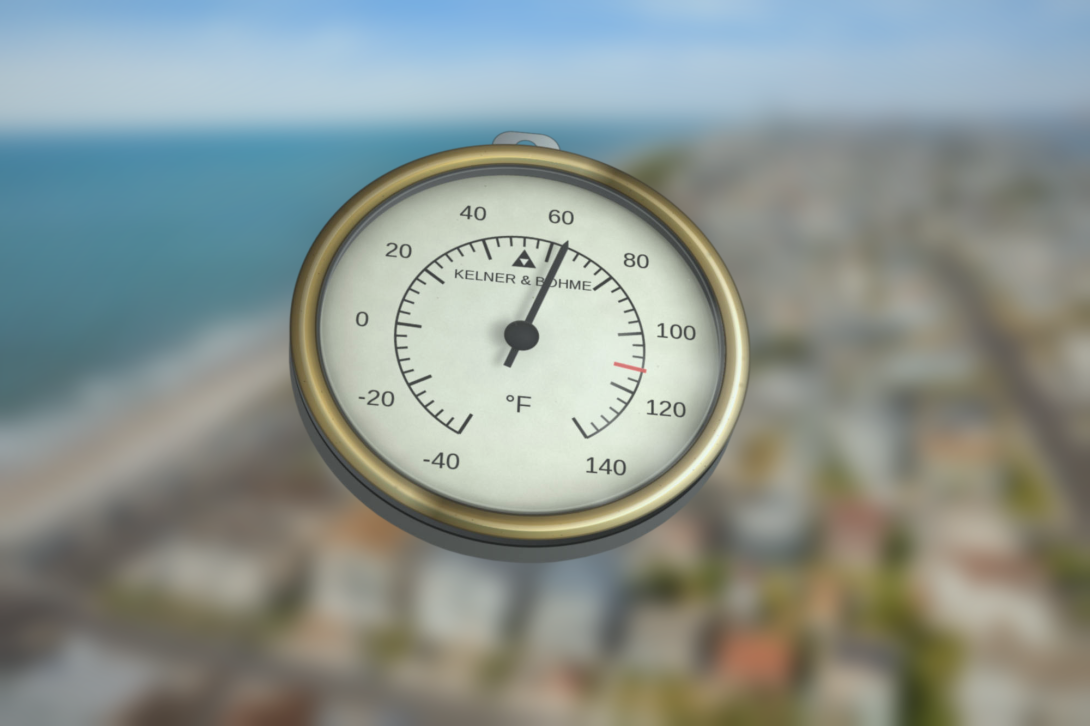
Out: 64 °F
